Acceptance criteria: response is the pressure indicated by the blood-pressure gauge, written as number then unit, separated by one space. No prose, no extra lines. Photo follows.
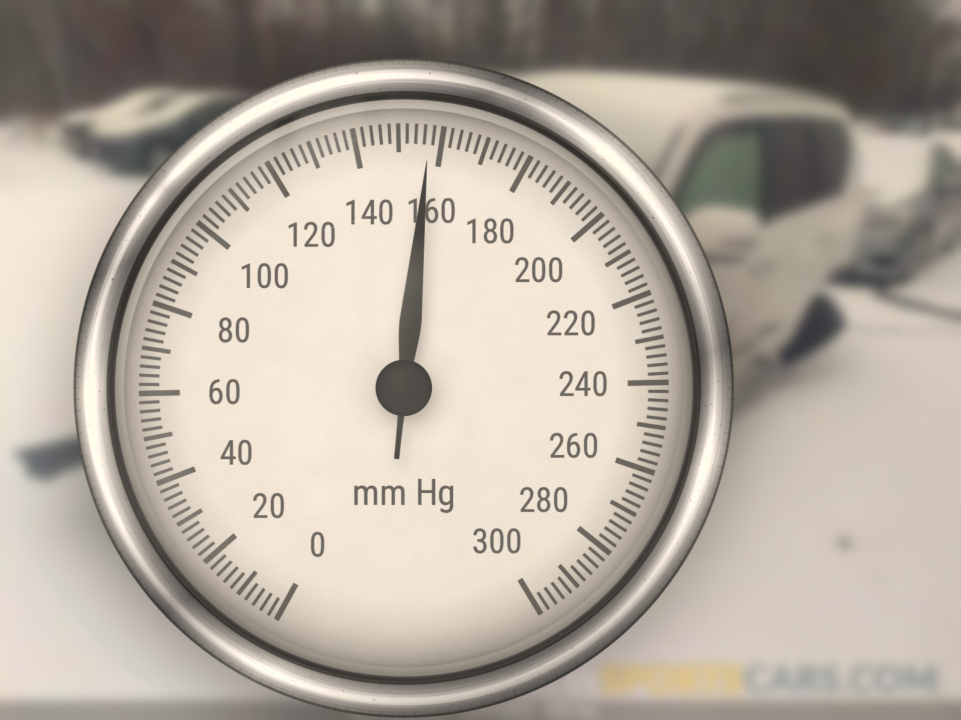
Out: 157 mmHg
